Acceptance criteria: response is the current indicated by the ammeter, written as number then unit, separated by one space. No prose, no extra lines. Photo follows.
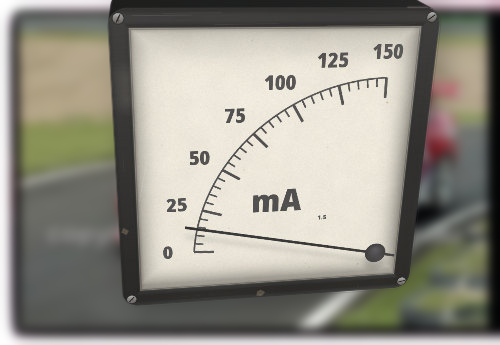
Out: 15 mA
